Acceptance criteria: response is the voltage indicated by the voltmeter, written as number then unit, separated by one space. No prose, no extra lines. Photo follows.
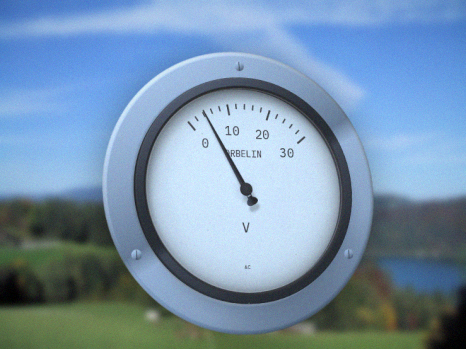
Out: 4 V
